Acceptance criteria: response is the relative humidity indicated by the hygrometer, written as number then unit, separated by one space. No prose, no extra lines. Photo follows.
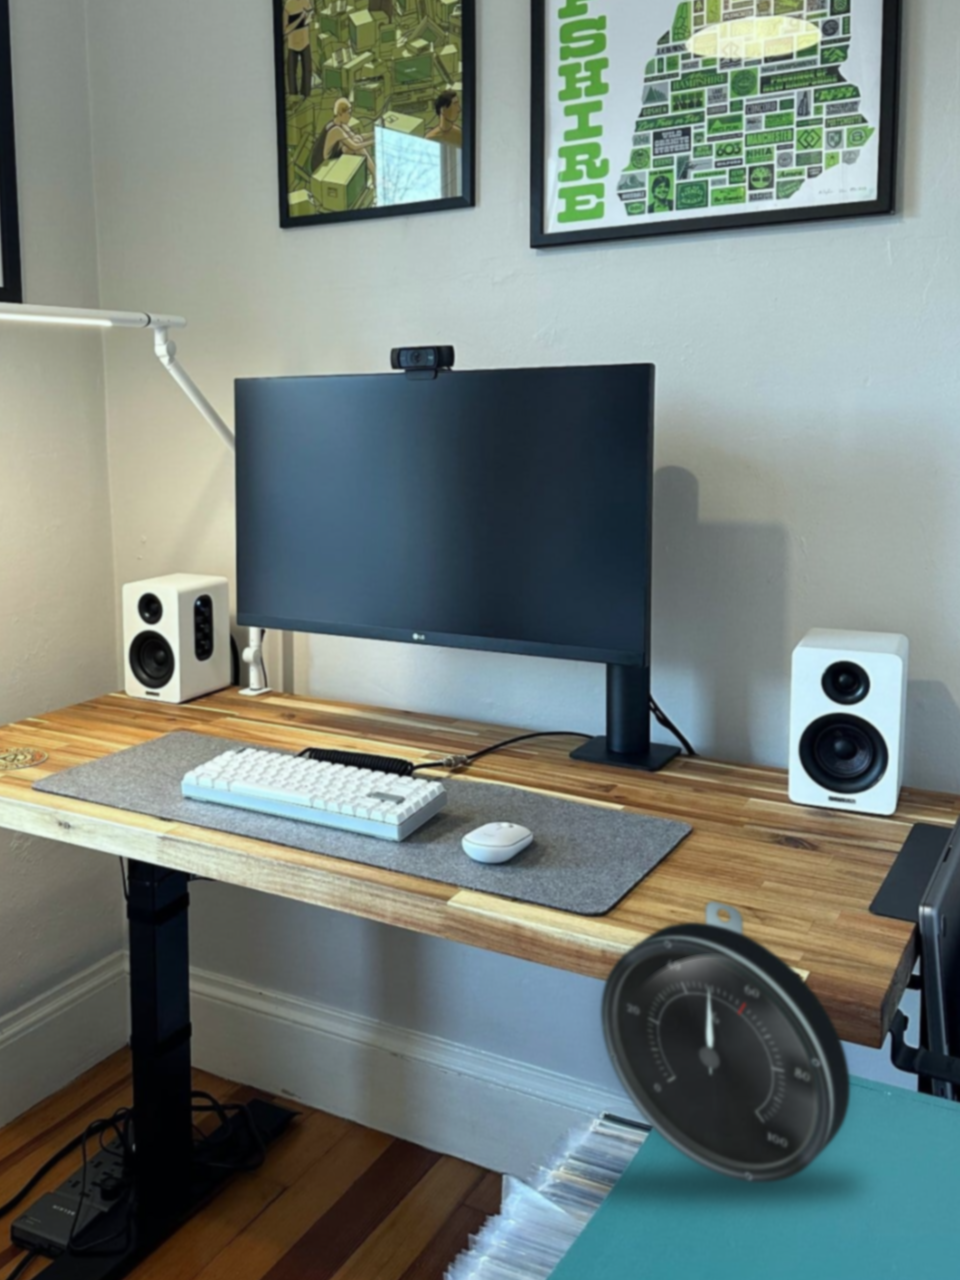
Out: 50 %
